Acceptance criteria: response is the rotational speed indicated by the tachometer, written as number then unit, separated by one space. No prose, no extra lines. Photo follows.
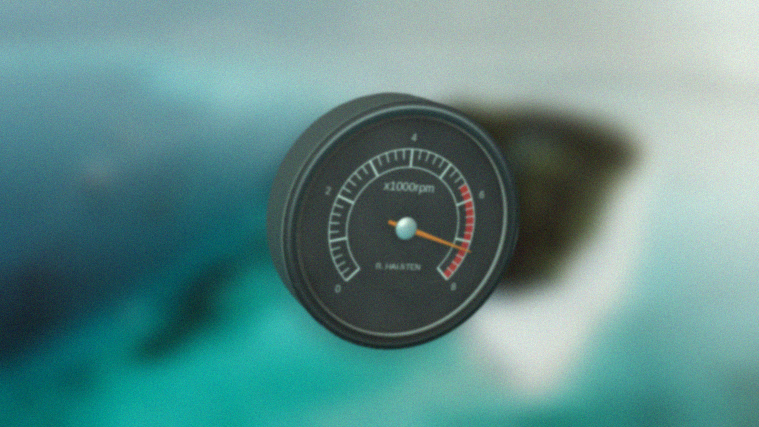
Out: 7200 rpm
